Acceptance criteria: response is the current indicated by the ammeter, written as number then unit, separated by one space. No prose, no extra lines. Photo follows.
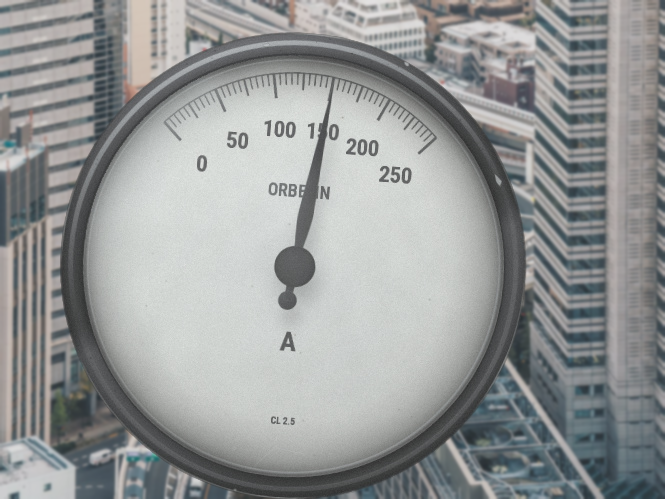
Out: 150 A
